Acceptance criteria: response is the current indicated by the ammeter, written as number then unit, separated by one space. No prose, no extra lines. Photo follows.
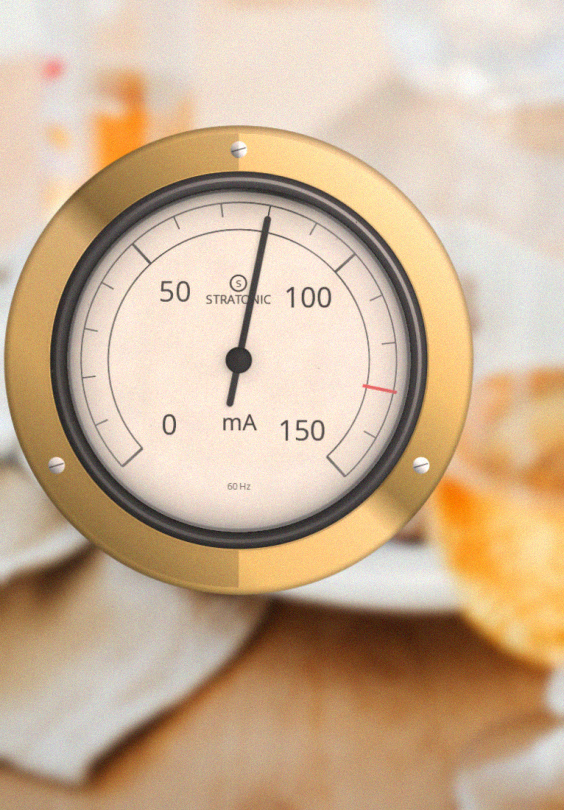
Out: 80 mA
